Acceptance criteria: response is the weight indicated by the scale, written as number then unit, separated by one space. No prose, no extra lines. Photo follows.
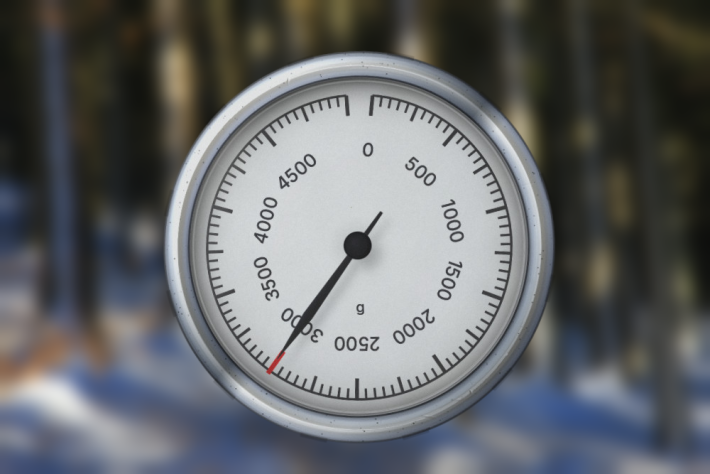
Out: 3000 g
